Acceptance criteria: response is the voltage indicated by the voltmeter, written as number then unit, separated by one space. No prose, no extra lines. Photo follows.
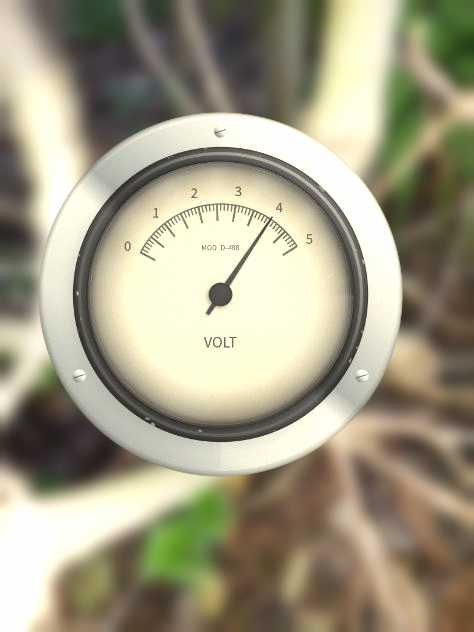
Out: 4 V
